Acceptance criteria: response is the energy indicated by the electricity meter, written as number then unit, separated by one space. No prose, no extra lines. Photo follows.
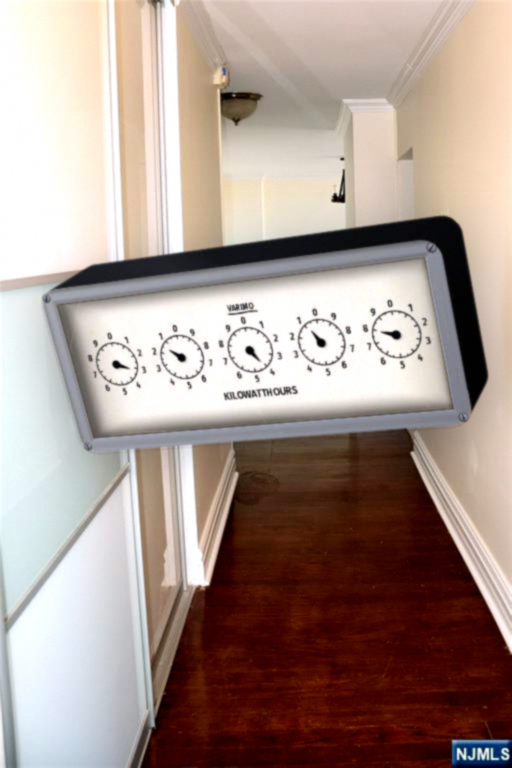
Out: 31408 kWh
